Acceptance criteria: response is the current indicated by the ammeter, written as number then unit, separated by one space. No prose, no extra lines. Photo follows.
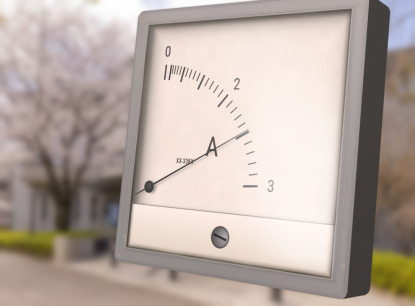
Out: 2.5 A
